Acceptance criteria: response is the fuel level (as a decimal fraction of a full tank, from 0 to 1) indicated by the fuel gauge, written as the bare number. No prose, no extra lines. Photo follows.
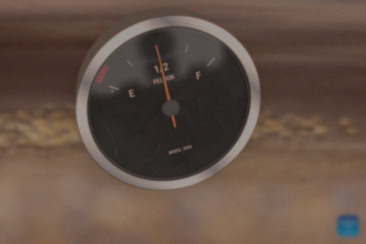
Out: 0.5
